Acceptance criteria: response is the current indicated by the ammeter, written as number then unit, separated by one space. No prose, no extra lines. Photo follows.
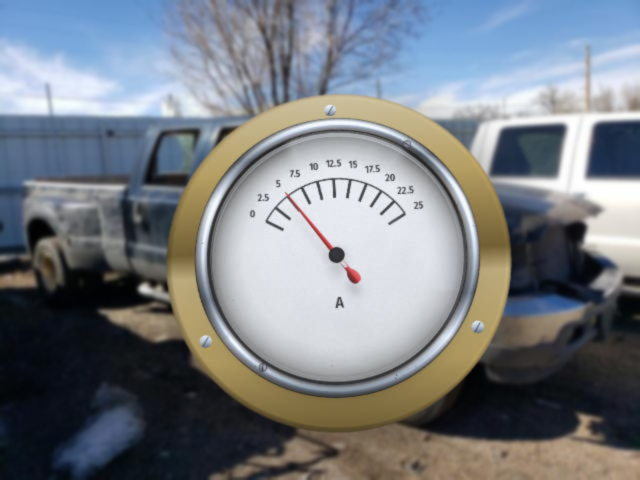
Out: 5 A
